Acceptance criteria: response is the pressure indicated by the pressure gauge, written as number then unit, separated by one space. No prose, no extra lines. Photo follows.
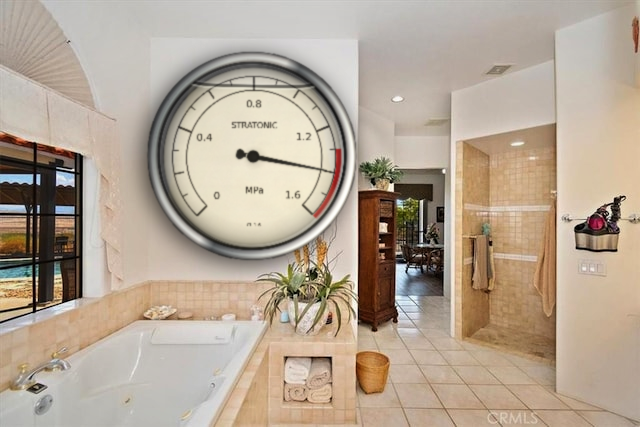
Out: 1.4 MPa
